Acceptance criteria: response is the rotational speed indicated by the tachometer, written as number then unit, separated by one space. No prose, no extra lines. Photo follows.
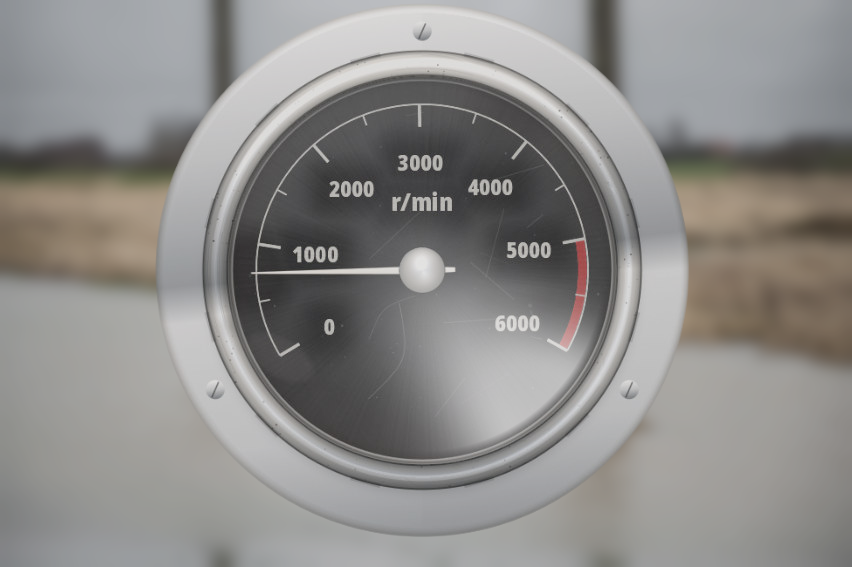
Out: 750 rpm
